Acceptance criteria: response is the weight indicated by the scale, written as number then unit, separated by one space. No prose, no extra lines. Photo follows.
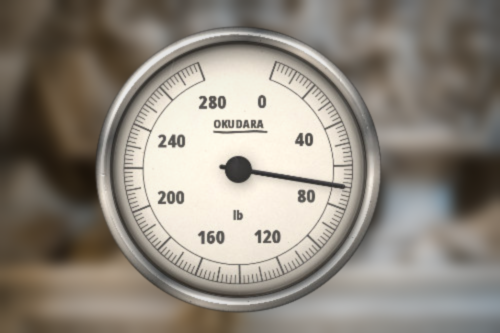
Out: 70 lb
